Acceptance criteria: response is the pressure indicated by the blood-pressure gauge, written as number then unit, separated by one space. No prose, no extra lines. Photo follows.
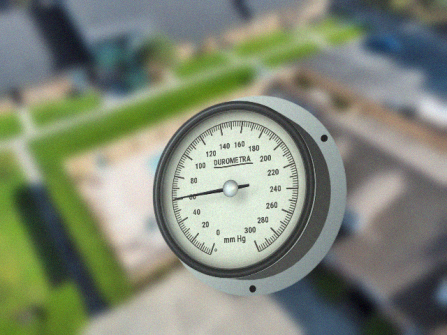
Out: 60 mmHg
